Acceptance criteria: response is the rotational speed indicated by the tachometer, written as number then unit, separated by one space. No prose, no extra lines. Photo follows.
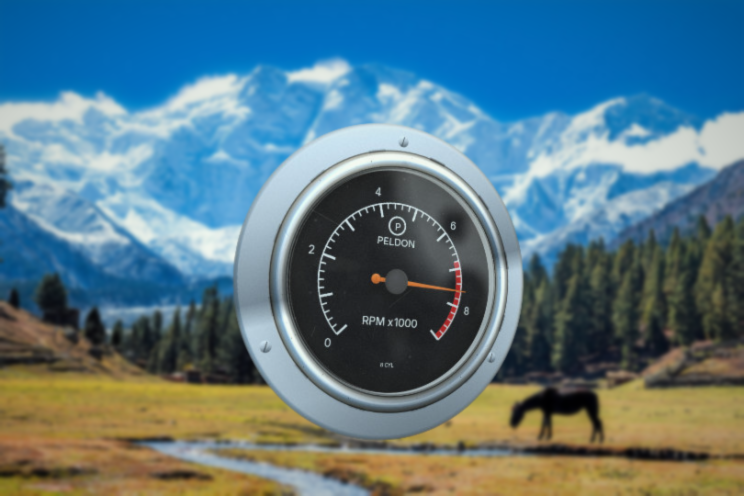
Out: 7600 rpm
